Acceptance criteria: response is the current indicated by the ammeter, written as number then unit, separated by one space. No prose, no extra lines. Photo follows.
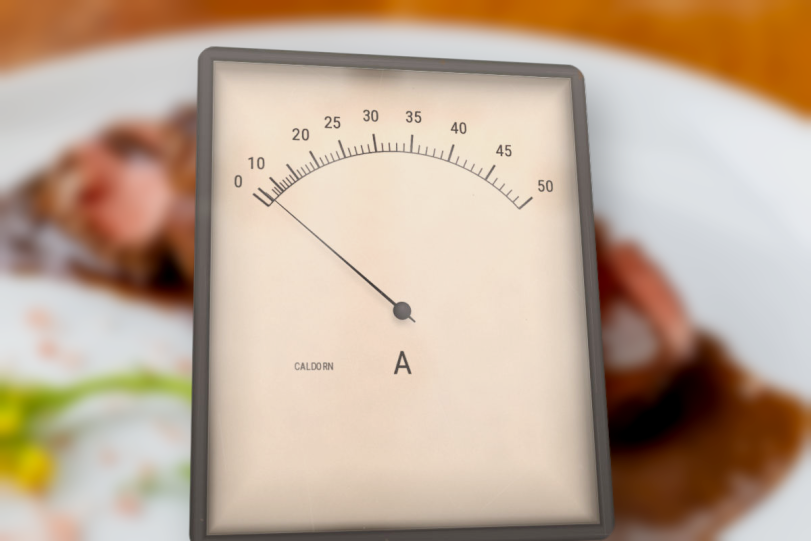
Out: 5 A
